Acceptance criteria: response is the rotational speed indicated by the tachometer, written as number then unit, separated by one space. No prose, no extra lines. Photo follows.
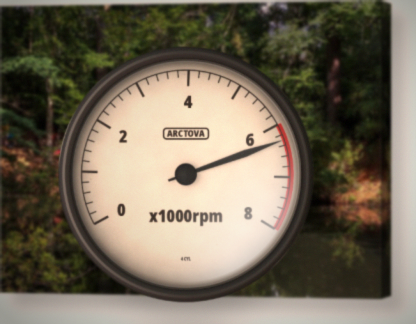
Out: 6300 rpm
